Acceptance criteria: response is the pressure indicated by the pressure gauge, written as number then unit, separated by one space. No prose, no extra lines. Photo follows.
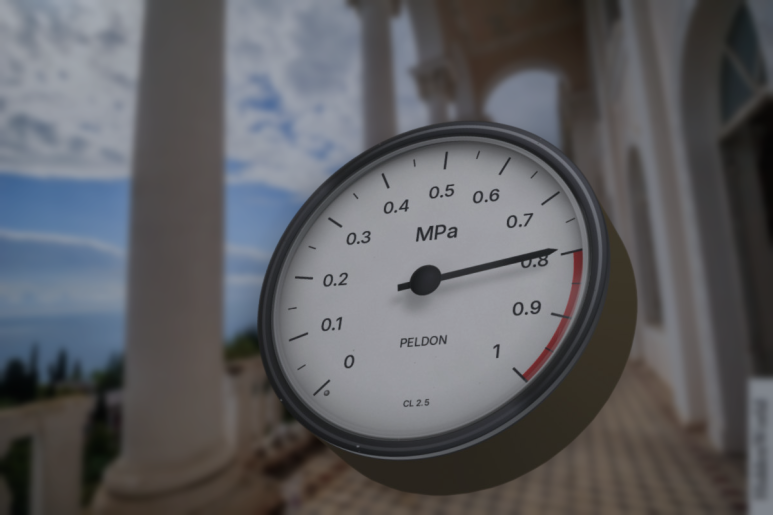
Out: 0.8 MPa
